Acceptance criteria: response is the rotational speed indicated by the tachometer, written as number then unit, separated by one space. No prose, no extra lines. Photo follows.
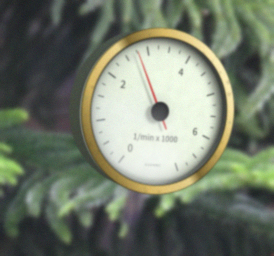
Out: 2750 rpm
